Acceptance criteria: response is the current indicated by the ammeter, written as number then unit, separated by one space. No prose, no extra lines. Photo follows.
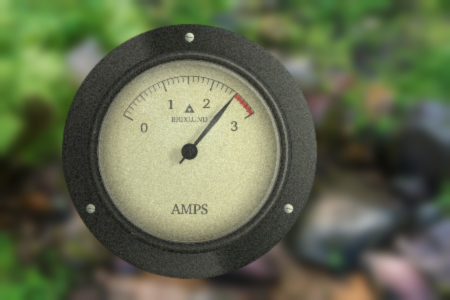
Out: 2.5 A
